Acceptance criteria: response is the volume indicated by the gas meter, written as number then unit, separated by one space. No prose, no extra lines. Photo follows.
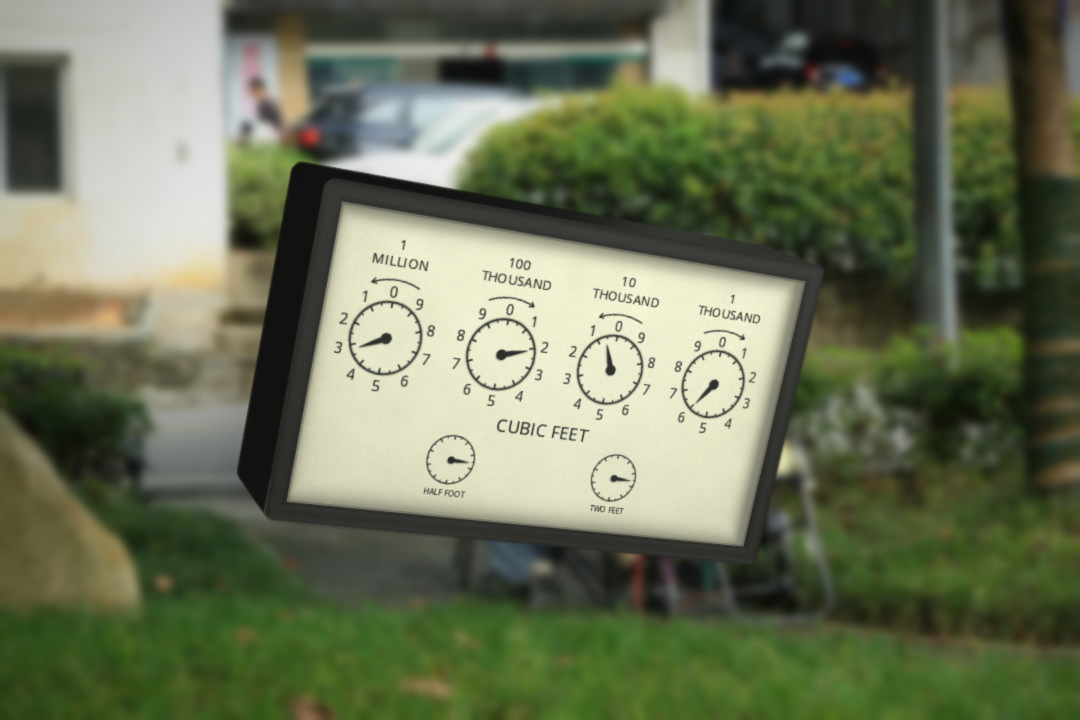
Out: 320600 ft³
